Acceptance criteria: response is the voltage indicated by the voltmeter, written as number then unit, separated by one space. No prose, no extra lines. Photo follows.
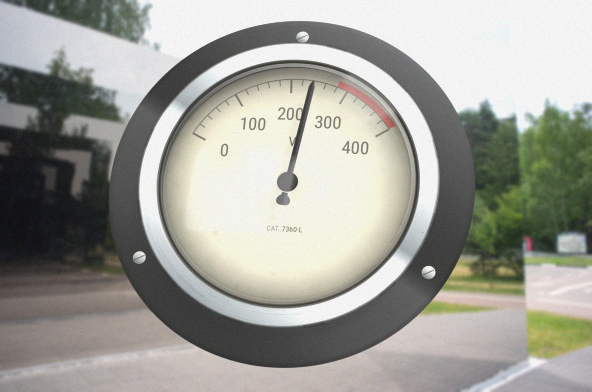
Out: 240 V
